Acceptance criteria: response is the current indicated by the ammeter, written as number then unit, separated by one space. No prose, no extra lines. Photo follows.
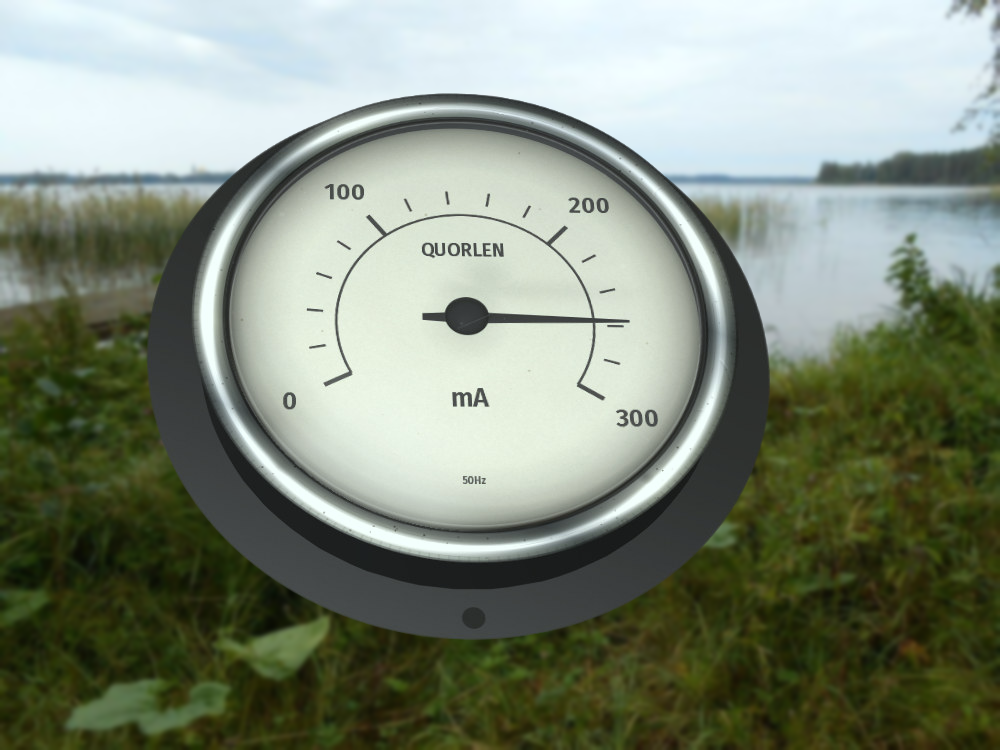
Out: 260 mA
